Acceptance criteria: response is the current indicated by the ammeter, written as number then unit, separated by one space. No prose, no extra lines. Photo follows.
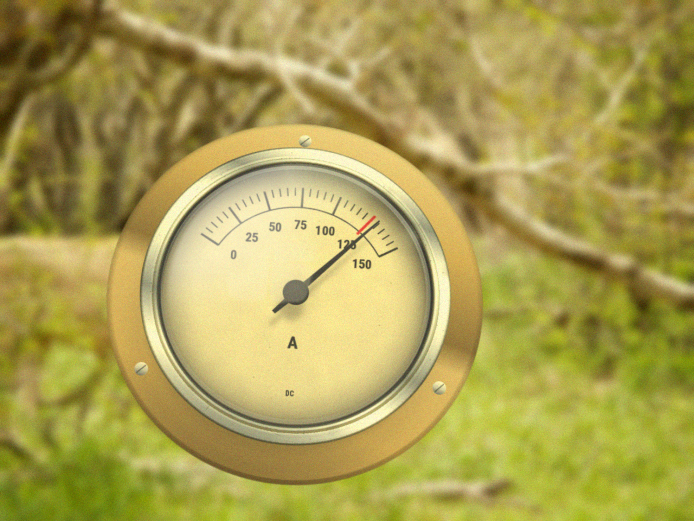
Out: 130 A
